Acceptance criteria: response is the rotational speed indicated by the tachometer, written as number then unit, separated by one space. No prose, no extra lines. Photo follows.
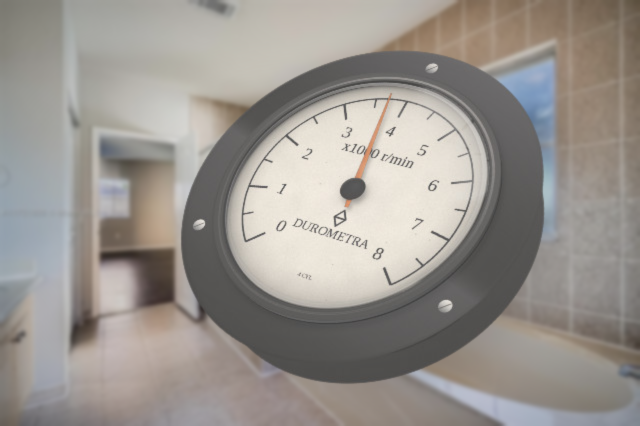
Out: 3750 rpm
